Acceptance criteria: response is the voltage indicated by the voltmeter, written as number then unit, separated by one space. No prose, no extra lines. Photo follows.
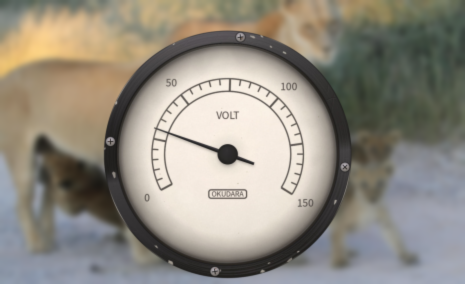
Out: 30 V
